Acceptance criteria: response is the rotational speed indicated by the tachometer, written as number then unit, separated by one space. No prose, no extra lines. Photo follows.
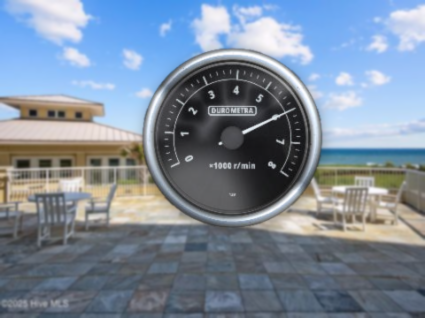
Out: 6000 rpm
